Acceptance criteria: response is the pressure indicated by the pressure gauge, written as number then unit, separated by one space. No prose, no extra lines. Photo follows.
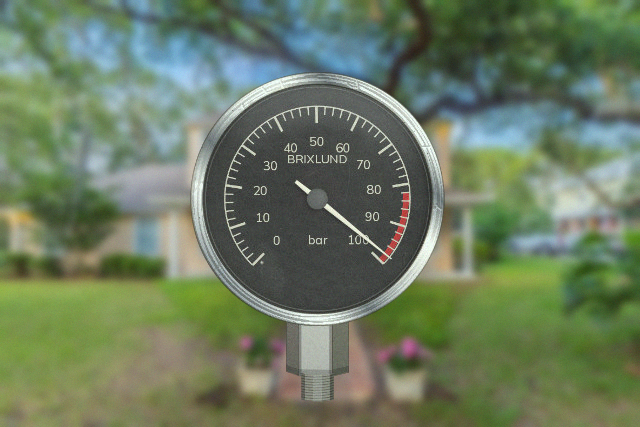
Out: 98 bar
